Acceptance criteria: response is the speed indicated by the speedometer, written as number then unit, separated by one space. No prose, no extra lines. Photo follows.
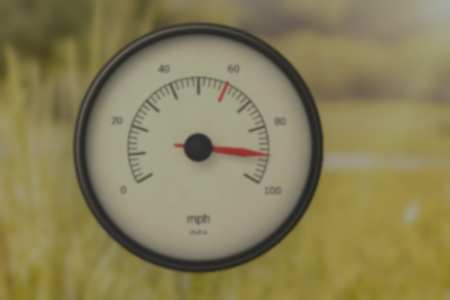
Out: 90 mph
